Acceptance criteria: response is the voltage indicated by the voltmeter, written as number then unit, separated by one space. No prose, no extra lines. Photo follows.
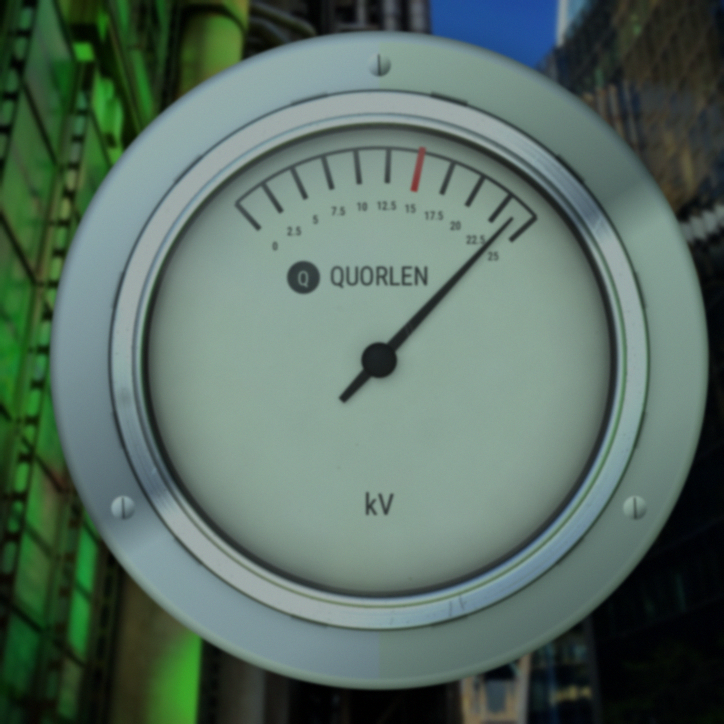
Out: 23.75 kV
